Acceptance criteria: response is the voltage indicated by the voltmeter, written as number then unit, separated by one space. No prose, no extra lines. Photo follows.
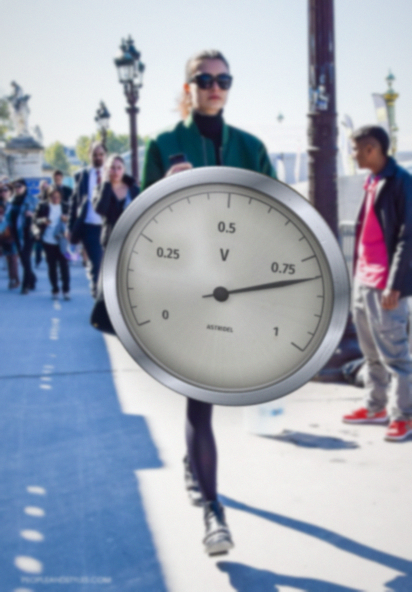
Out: 0.8 V
